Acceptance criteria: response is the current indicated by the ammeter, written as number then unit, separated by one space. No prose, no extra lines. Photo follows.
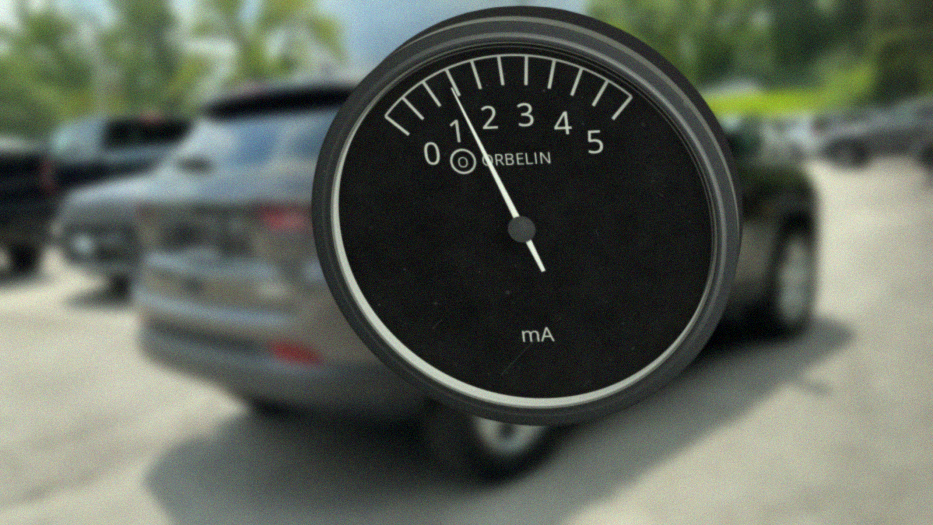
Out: 1.5 mA
